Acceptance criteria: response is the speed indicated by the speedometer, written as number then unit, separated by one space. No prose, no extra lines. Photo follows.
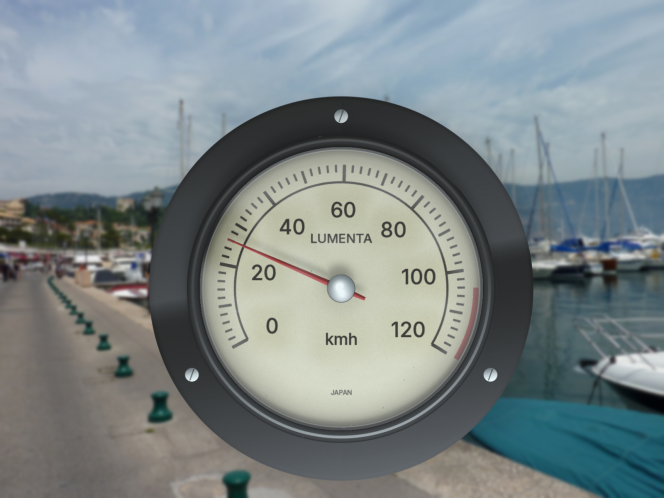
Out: 26 km/h
